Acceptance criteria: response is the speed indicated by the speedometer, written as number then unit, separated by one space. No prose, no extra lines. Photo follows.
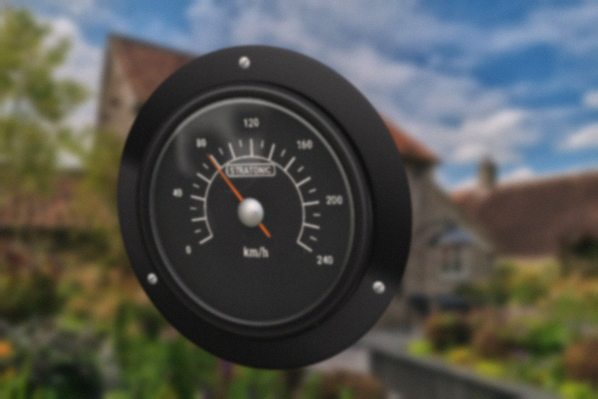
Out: 80 km/h
